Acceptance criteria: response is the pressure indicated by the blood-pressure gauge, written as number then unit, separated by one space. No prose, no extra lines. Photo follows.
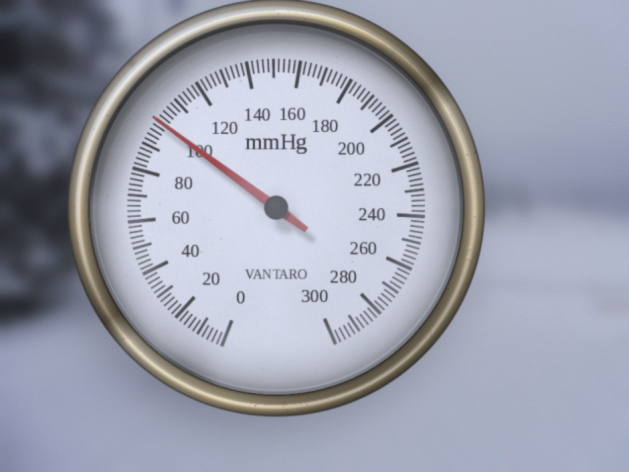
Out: 100 mmHg
